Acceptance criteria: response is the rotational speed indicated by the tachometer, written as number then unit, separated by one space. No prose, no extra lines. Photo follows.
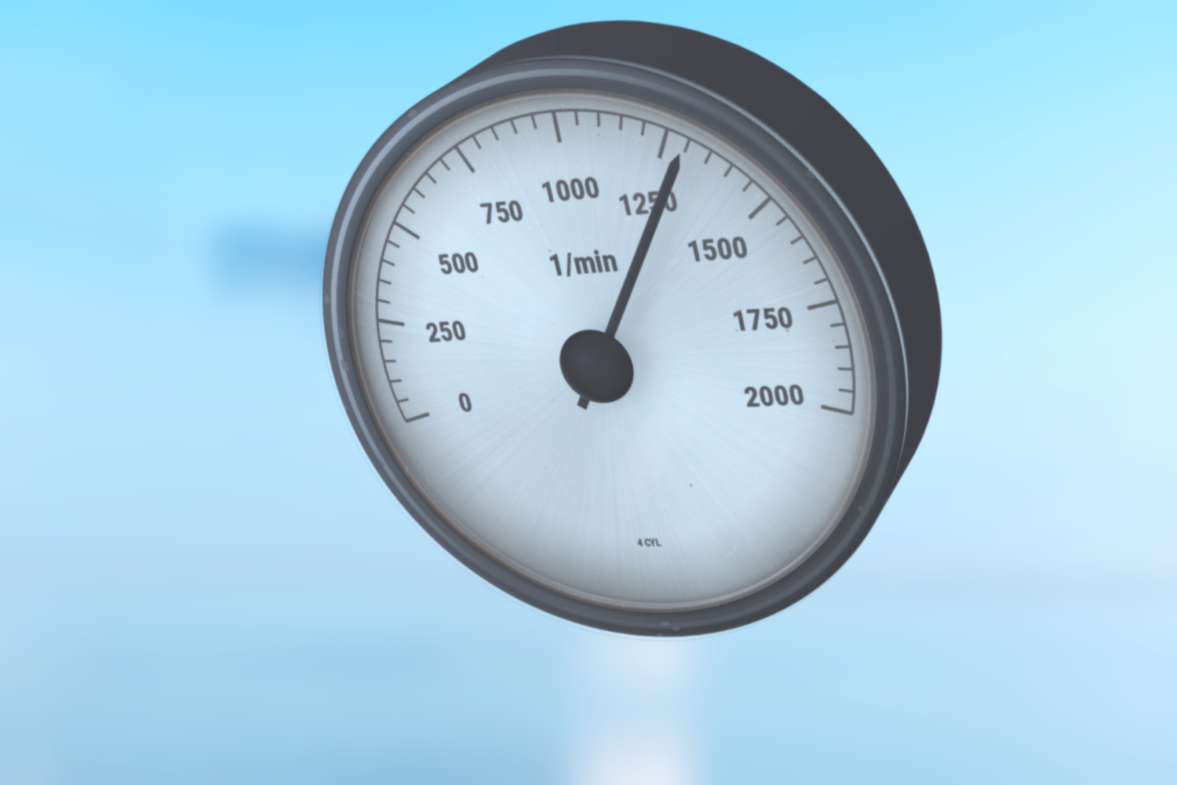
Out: 1300 rpm
